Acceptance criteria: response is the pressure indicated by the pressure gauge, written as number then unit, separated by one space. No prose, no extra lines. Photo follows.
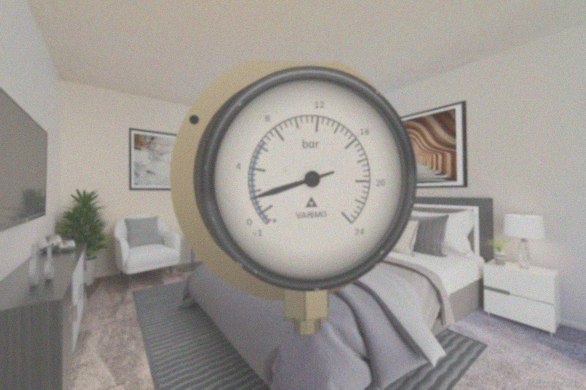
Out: 1.5 bar
